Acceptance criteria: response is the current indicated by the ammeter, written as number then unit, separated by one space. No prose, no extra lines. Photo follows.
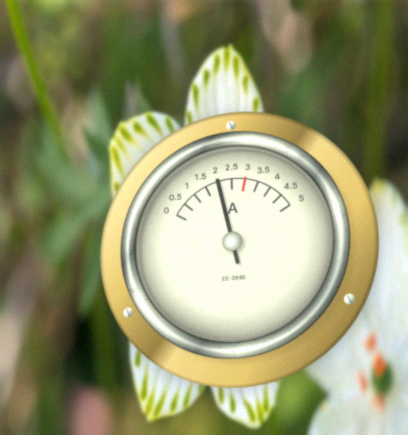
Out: 2 A
